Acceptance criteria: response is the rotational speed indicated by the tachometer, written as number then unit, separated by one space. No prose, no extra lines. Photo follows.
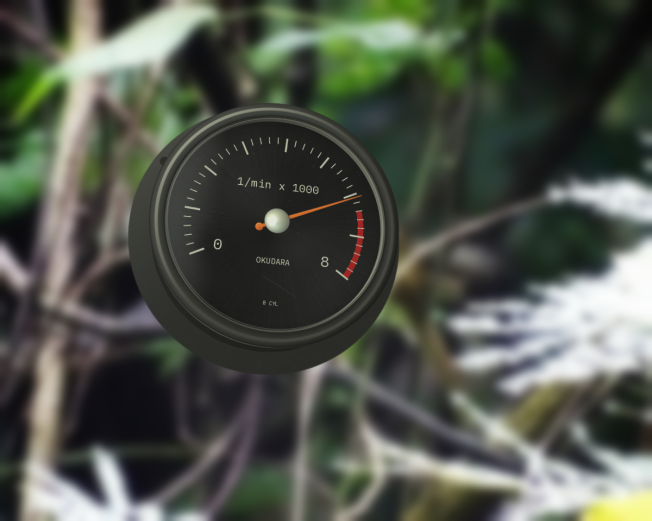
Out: 6100 rpm
